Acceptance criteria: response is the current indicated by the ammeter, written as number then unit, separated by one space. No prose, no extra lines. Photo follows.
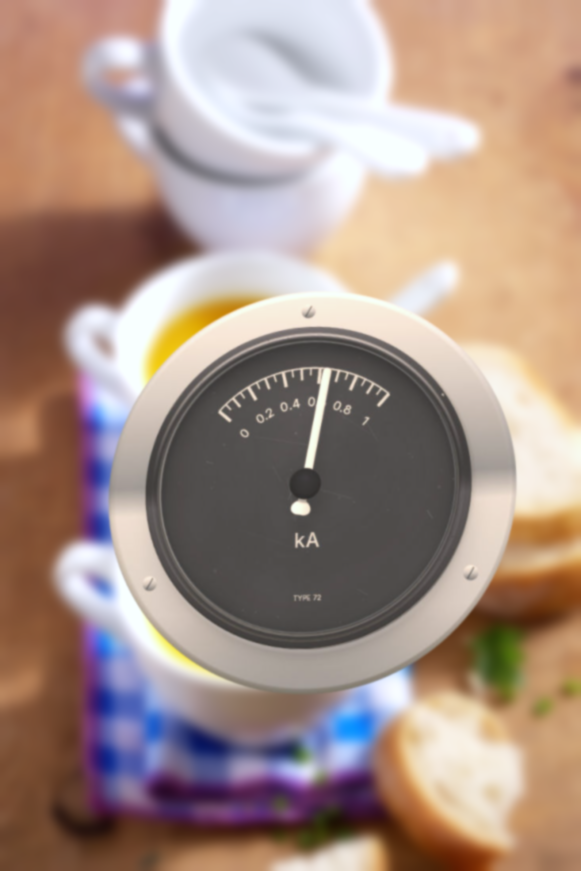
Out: 0.65 kA
